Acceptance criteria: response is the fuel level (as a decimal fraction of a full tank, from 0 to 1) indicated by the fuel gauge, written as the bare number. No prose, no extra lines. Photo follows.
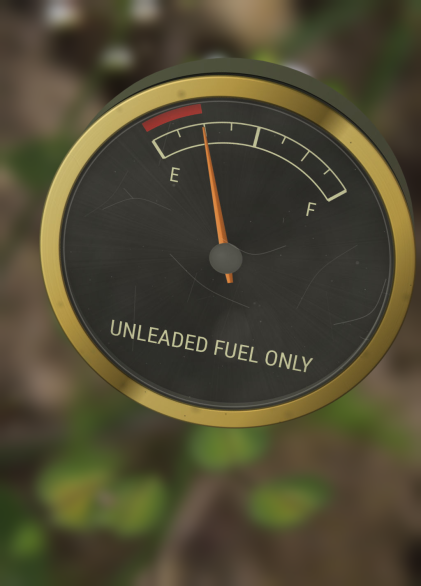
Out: 0.25
